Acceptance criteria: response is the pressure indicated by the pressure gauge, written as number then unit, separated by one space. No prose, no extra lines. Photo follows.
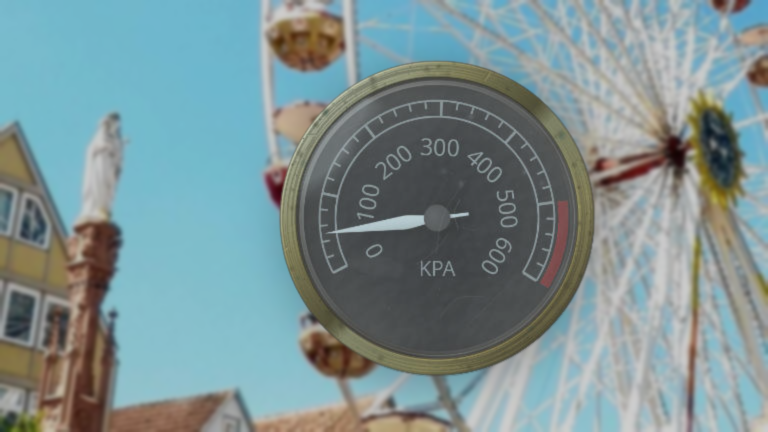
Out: 50 kPa
